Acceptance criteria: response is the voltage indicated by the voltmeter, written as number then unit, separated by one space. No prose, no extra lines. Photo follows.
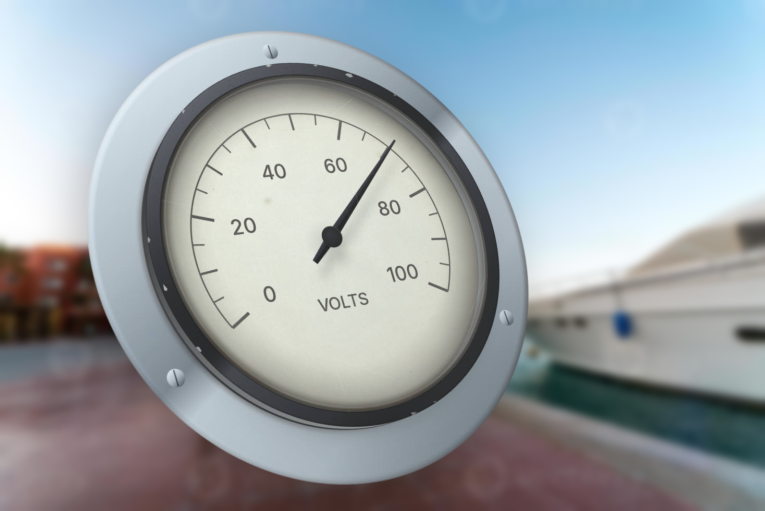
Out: 70 V
